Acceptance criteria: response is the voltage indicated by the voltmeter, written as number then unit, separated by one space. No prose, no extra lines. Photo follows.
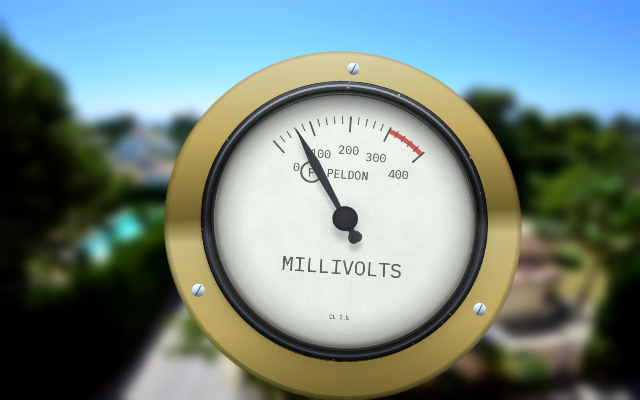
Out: 60 mV
